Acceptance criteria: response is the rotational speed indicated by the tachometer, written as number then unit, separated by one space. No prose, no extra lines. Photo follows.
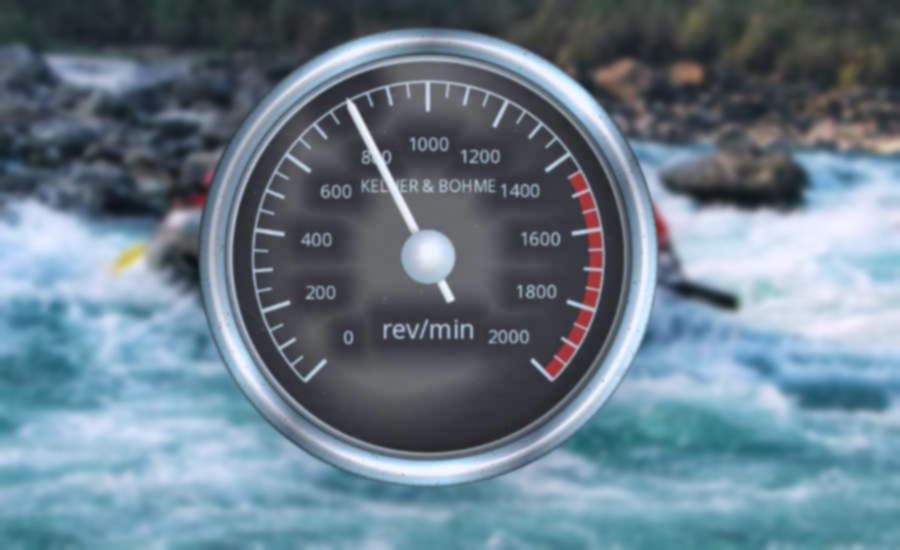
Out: 800 rpm
